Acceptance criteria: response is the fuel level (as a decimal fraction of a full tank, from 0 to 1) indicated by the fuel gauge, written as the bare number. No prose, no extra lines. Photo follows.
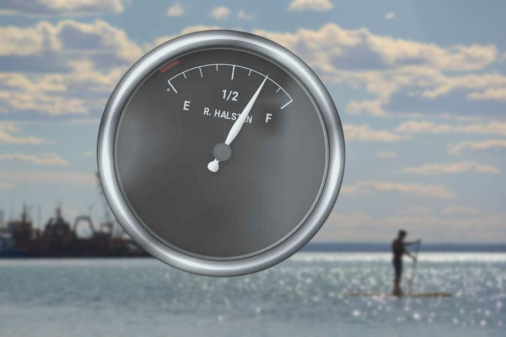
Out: 0.75
